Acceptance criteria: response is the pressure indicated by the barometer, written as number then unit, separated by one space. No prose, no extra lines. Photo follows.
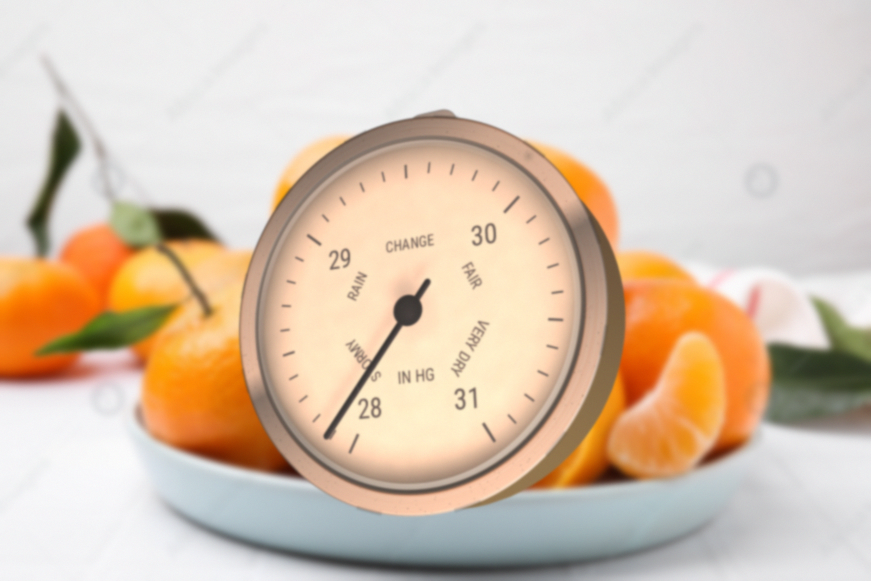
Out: 28.1 inHg
